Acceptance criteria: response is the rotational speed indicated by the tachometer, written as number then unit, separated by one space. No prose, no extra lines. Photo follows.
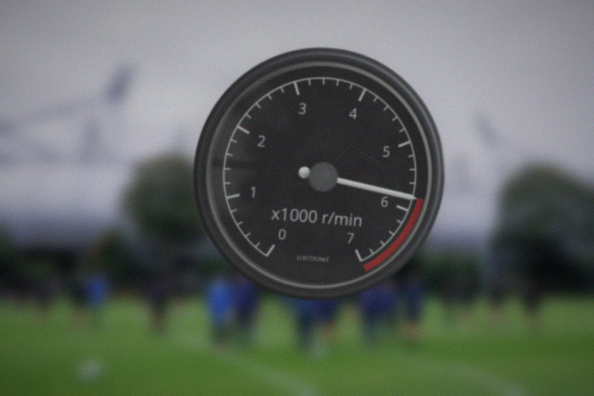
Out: 5800 rpm
